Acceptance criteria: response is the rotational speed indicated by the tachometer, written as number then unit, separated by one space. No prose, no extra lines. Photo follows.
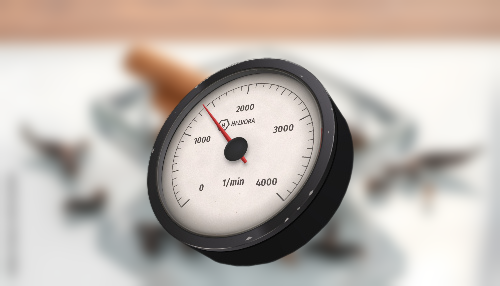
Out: 1400 rpm
